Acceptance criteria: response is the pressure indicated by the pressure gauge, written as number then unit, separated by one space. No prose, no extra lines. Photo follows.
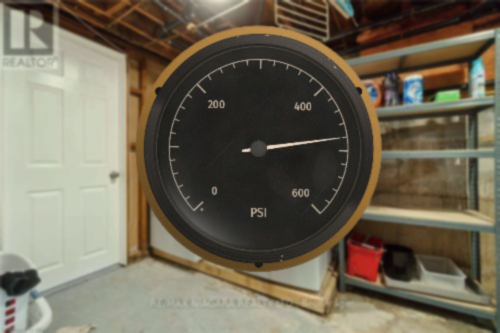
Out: 480 psi
